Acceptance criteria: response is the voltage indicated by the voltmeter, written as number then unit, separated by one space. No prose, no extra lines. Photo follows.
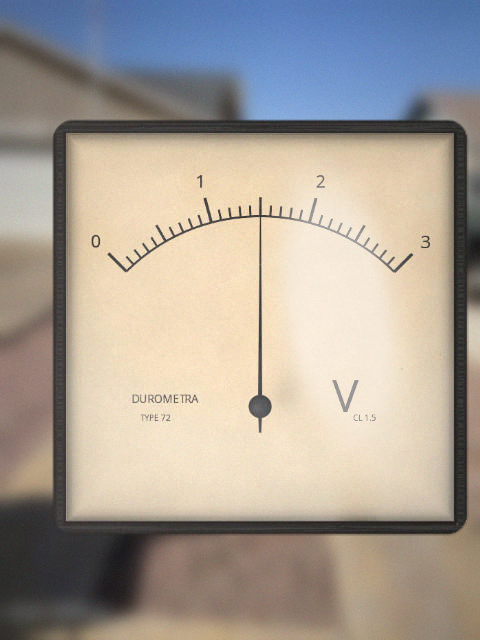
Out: 1.5 V
